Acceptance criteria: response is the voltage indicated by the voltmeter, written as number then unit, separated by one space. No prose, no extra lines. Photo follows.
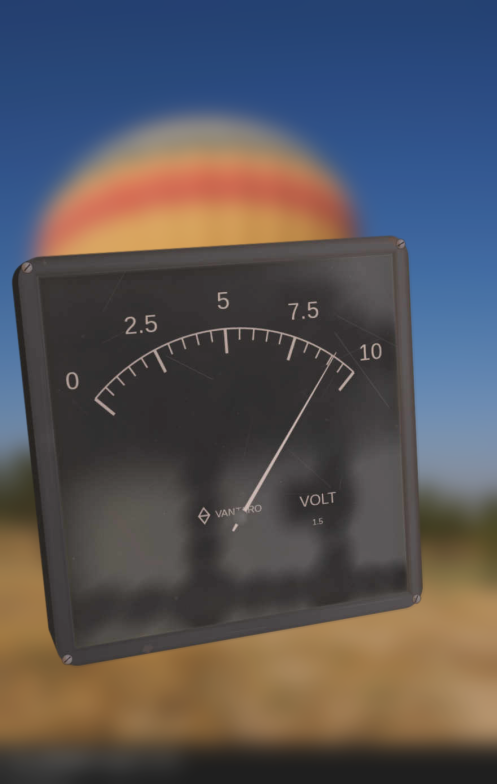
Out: 9 V
